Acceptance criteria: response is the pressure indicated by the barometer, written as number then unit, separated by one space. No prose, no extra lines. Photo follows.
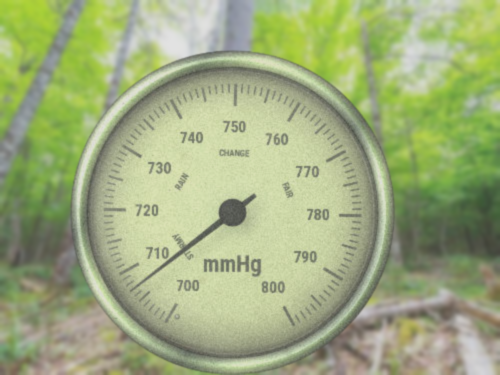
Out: 707 mmHg
